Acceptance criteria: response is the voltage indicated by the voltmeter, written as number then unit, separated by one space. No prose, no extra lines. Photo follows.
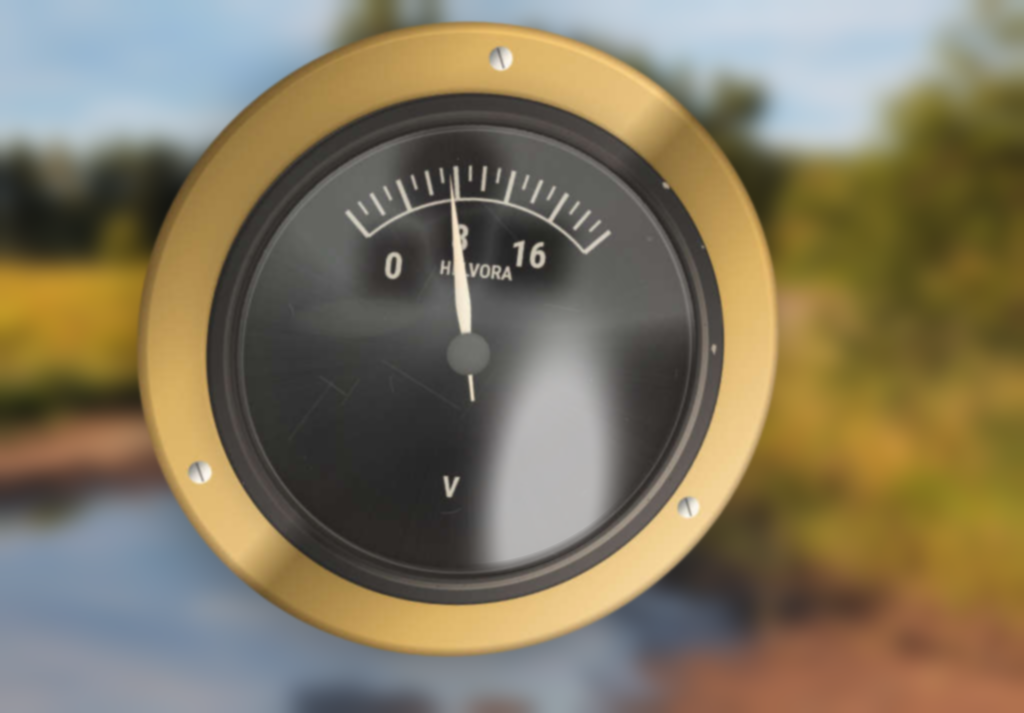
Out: 7.5 V
